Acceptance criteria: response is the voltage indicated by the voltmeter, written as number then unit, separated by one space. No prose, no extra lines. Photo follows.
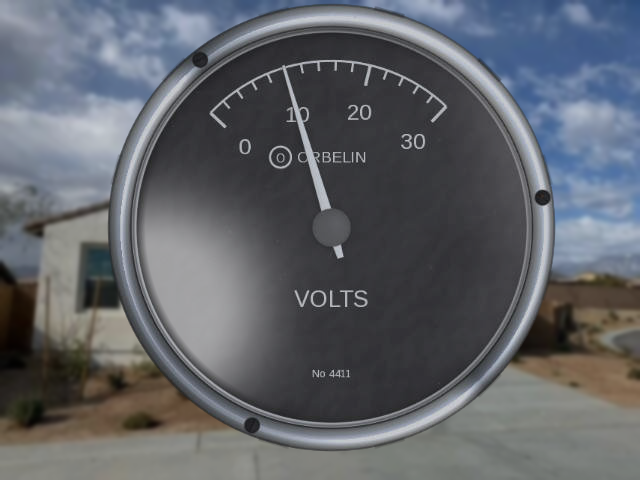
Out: 10 V
